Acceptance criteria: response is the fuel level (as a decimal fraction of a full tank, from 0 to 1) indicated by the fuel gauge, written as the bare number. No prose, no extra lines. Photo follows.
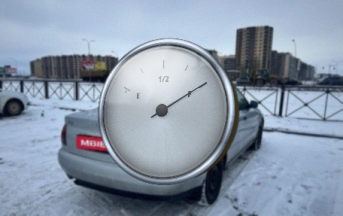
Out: 1
